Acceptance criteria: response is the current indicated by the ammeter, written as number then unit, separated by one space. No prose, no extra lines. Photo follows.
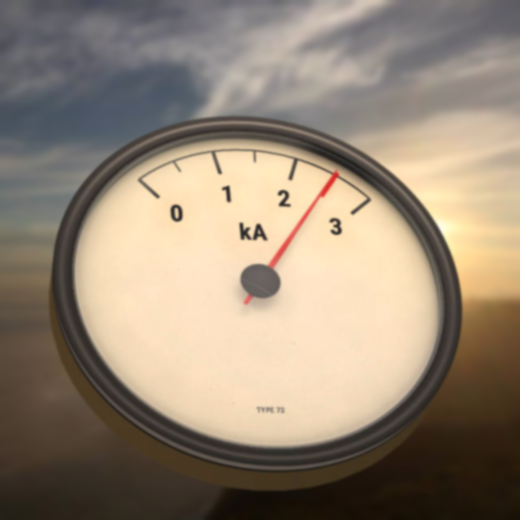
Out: 2.5 kA
